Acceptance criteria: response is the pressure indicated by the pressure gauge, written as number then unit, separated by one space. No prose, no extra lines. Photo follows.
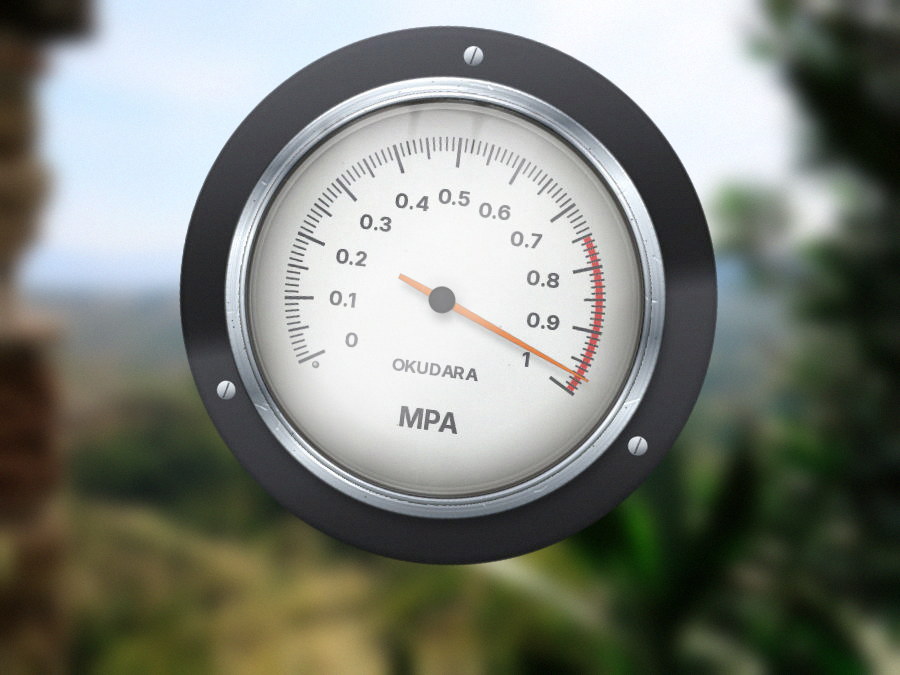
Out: 0.97 MPa
